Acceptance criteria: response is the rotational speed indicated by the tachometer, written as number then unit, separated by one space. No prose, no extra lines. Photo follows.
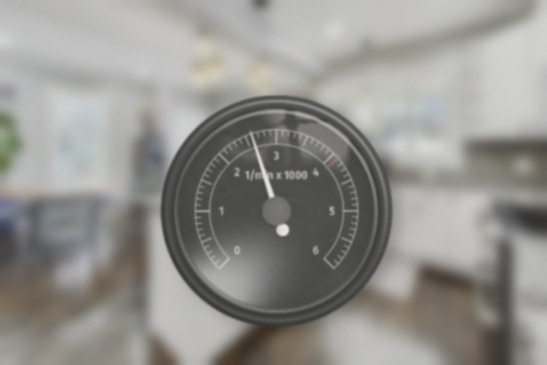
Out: 2600 rpm
